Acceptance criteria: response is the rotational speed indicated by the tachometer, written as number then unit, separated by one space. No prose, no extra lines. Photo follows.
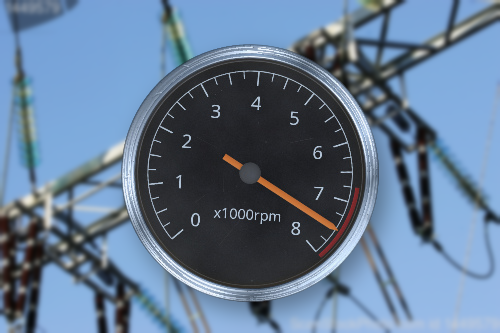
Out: 7500 rpm
